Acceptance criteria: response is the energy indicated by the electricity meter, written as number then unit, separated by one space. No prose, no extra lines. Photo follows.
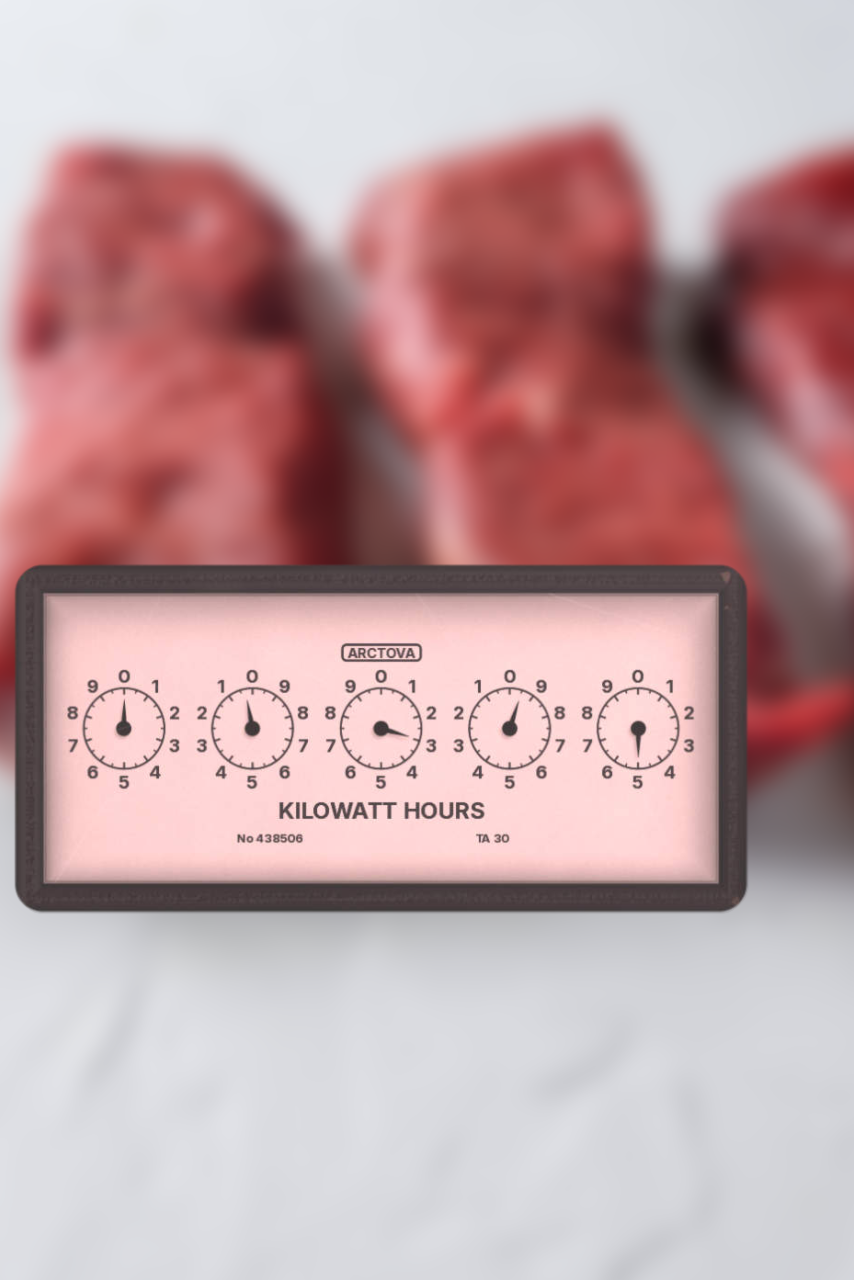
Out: 295 kWh
